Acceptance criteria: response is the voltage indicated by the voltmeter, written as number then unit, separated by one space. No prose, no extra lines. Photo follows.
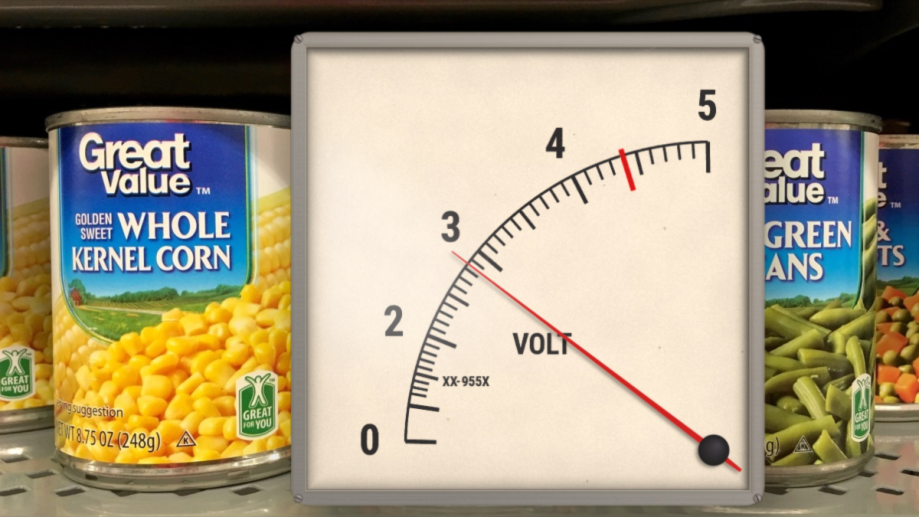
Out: 2.85 V
